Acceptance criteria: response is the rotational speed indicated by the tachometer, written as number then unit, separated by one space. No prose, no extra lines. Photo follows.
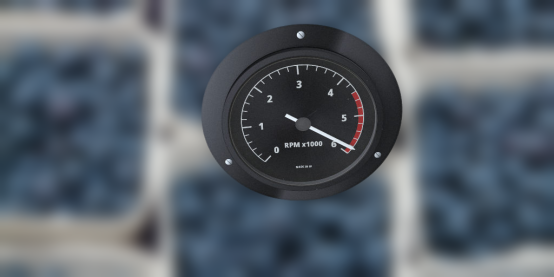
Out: 5800 rpm
